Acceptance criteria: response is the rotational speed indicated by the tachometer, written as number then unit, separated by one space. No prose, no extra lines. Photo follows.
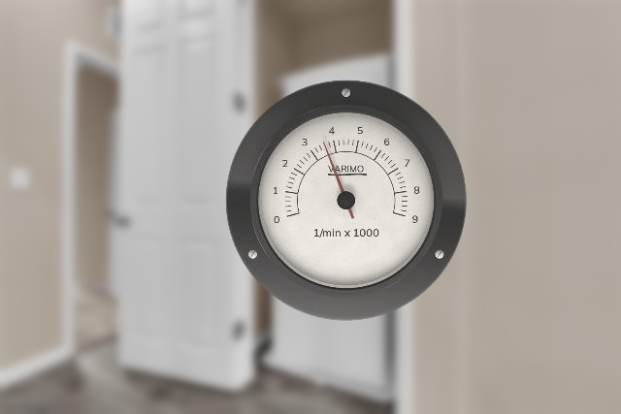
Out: 3600 rpm
